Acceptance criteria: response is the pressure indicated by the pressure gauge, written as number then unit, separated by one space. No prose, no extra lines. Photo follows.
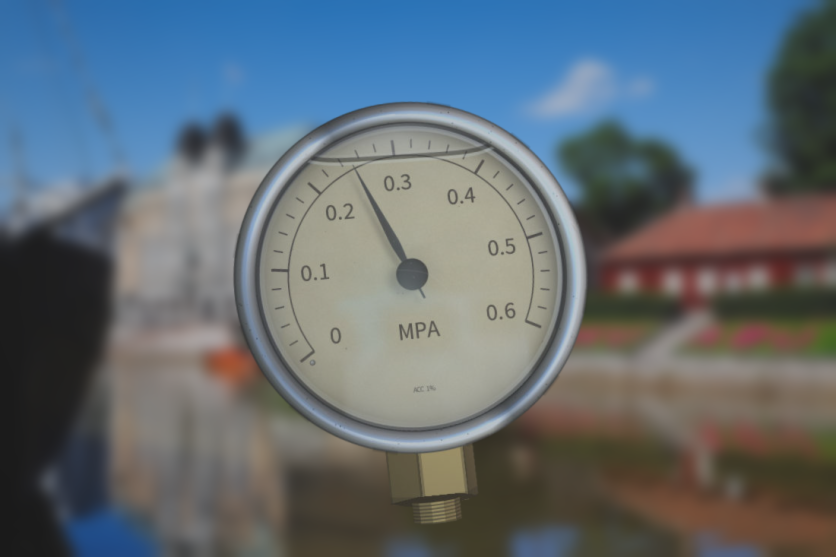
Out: 0.25 MPa
